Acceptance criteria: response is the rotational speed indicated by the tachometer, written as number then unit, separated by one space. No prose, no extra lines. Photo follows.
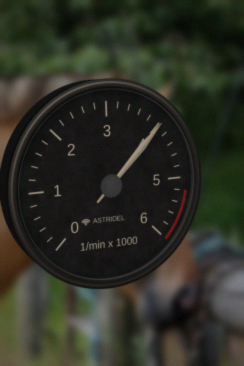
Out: 4000 rpm
